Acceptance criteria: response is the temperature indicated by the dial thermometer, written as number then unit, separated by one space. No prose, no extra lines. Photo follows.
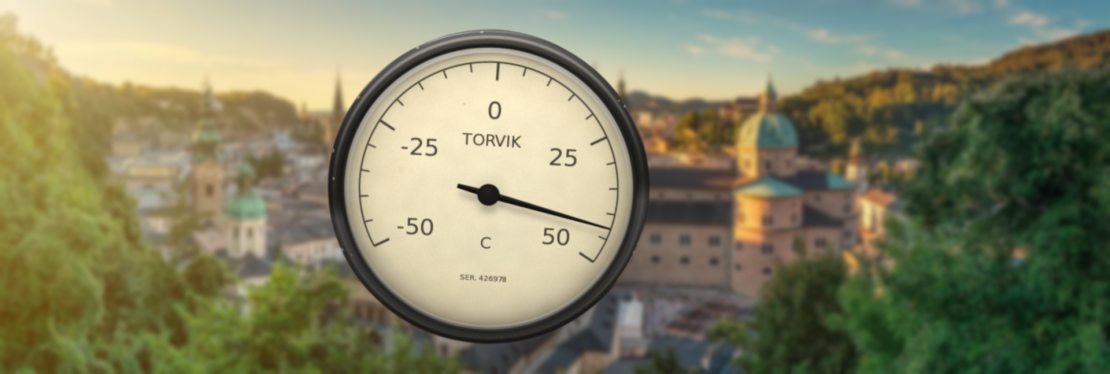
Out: 42.5 °C
